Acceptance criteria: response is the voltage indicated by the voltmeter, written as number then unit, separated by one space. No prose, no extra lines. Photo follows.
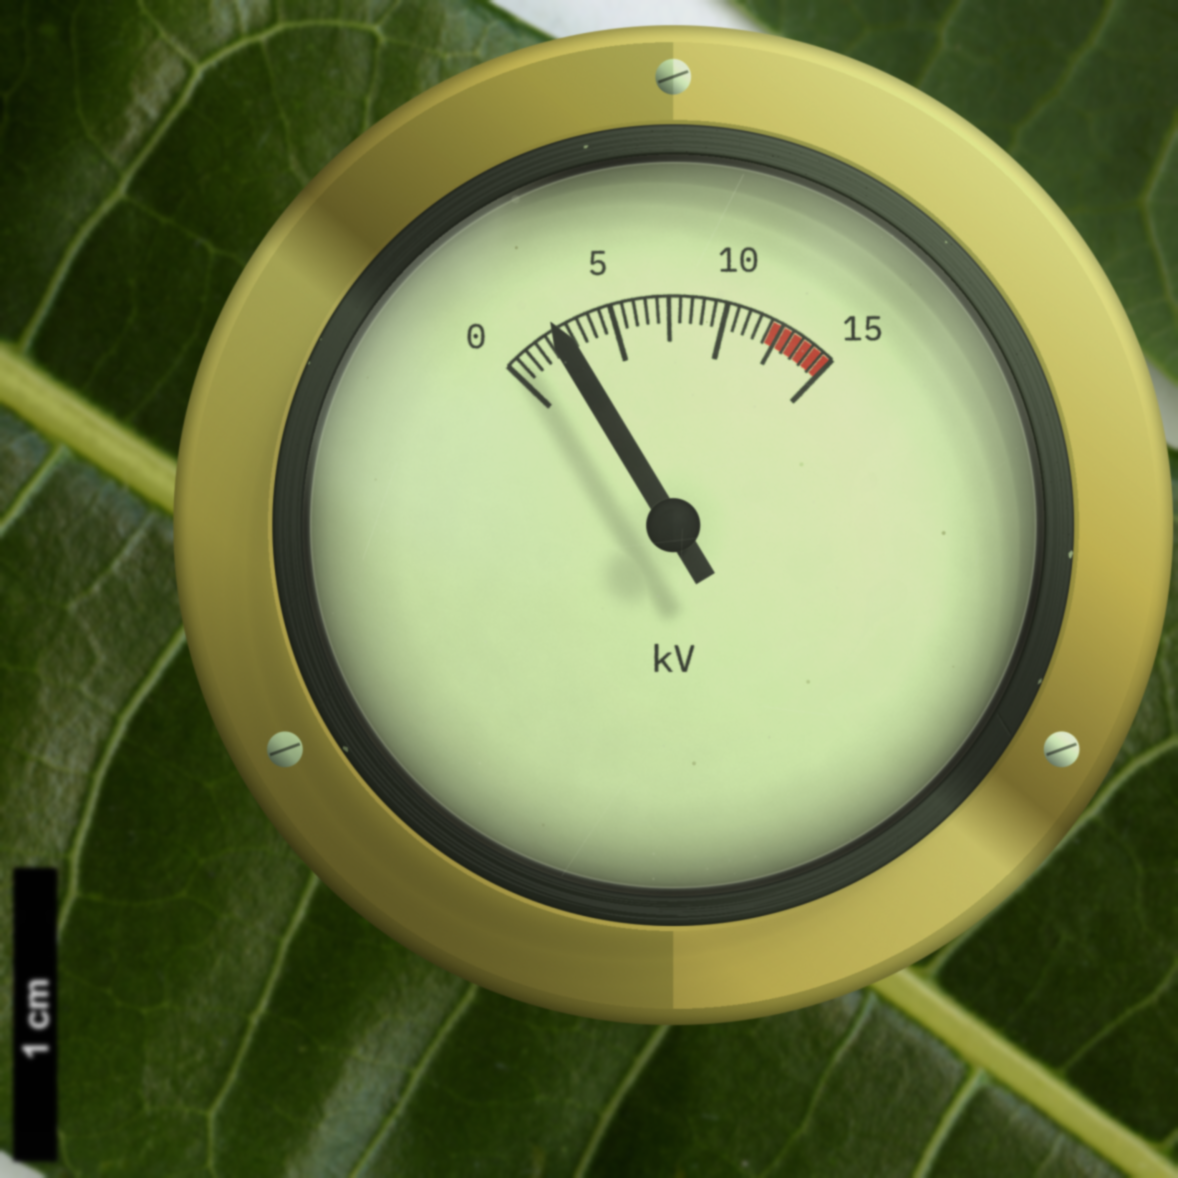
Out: 2.5 kV
